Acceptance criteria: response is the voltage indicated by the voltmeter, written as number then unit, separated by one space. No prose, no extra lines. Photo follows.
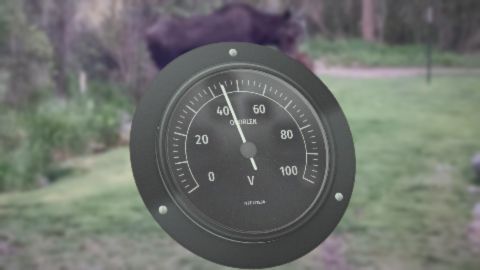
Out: 44 V
